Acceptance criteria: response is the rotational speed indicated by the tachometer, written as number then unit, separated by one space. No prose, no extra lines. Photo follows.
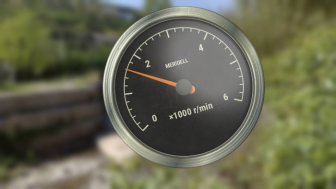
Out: 1600 rpm
